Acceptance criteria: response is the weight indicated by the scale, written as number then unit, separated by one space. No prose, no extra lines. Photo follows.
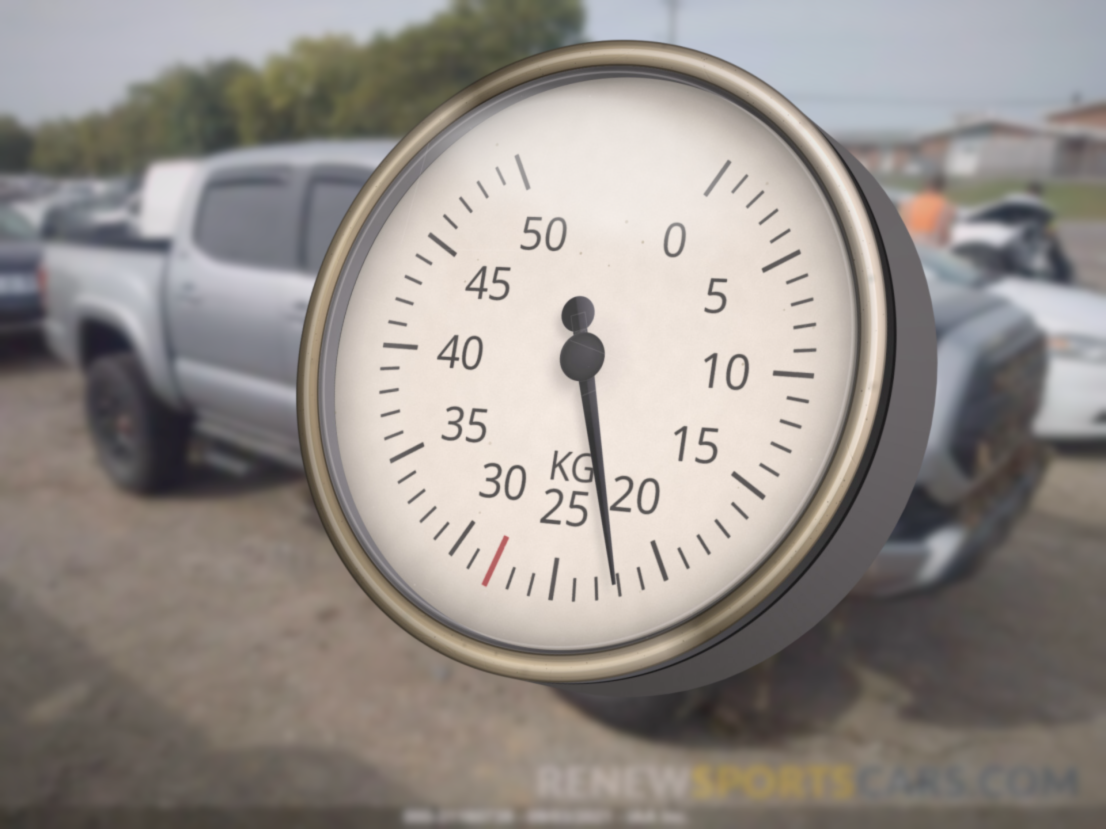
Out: 22 kg
